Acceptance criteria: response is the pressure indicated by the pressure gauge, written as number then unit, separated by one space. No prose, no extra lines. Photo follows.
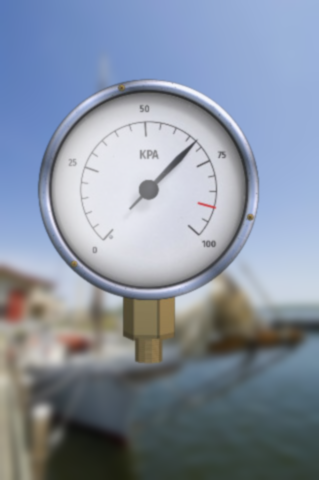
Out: 67.5 kPa
